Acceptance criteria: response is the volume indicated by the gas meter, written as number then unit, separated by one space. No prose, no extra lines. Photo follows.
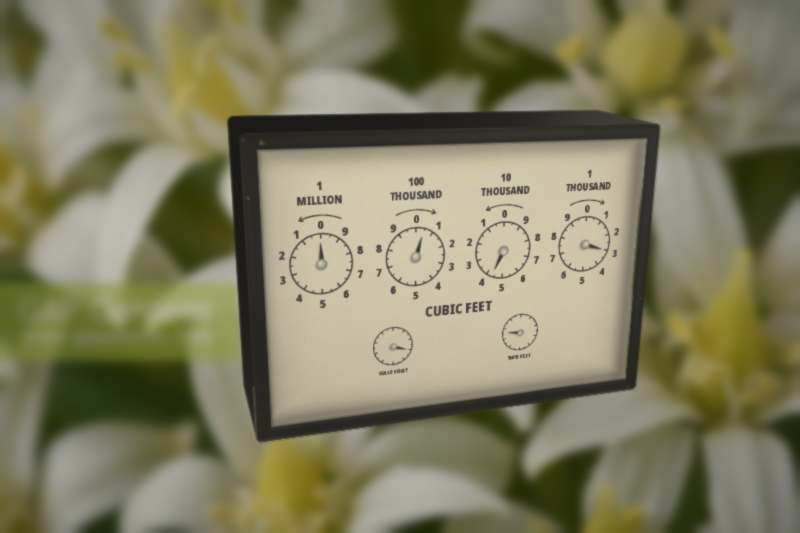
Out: 4300 ft³
